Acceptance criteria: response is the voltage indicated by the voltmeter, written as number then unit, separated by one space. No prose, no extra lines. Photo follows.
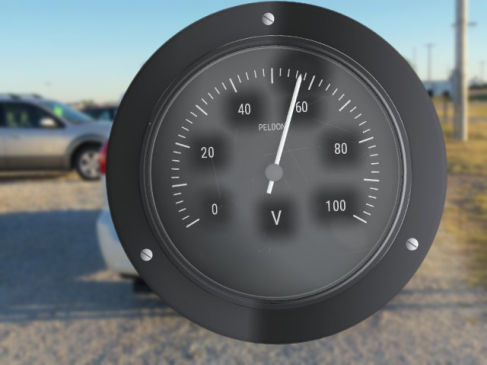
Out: 57 V
